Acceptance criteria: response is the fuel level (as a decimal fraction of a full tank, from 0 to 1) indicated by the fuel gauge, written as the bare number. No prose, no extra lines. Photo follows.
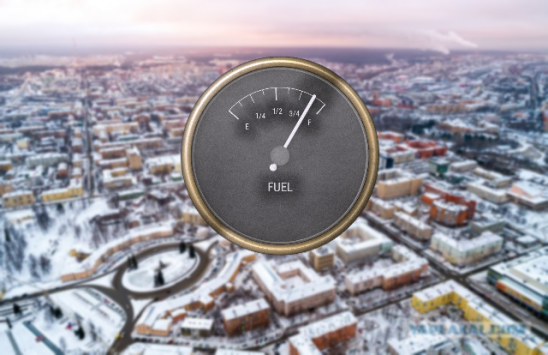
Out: 0.875
